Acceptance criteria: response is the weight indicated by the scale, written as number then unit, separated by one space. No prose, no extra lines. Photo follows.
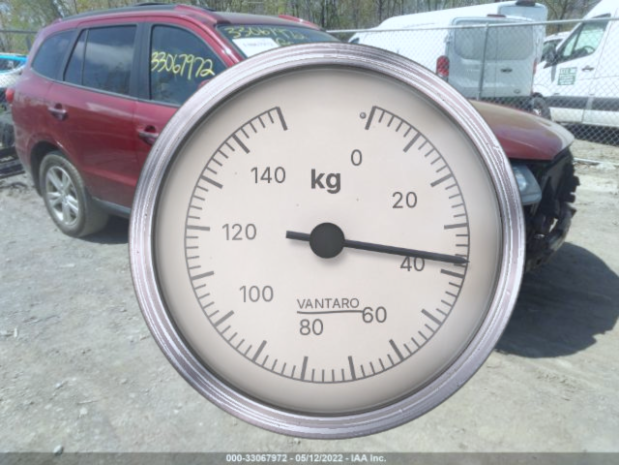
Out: 37 kg
